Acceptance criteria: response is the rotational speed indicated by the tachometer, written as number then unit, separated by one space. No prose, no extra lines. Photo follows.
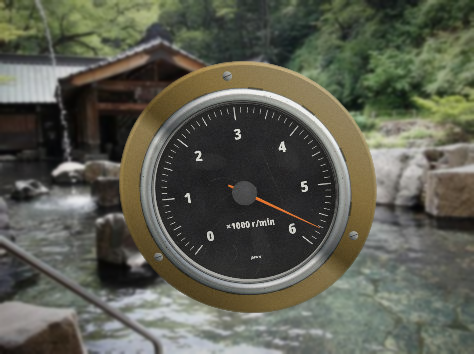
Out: 5700 rpm
